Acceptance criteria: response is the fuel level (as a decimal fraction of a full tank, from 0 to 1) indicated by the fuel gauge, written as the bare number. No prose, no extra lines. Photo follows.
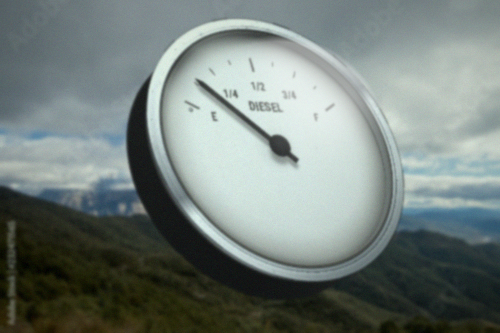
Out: 0.125
